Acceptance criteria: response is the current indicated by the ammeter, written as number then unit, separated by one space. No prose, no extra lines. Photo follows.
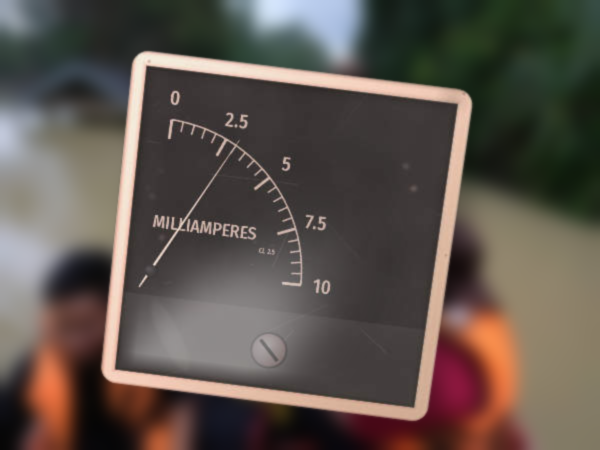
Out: 3 mA
